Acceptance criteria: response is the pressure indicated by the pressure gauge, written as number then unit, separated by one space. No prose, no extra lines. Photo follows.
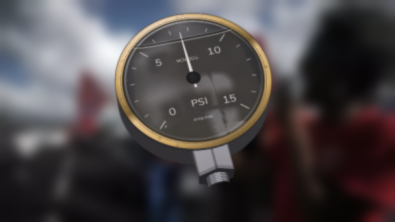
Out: 7.5 psi
